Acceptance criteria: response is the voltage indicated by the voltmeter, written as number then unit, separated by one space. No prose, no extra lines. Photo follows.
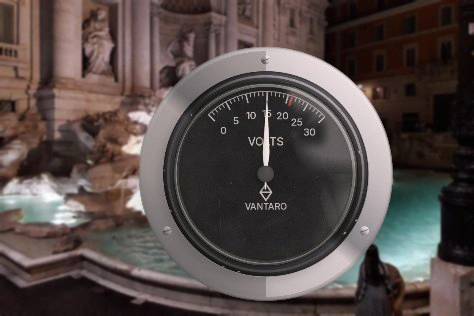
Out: 15 V
